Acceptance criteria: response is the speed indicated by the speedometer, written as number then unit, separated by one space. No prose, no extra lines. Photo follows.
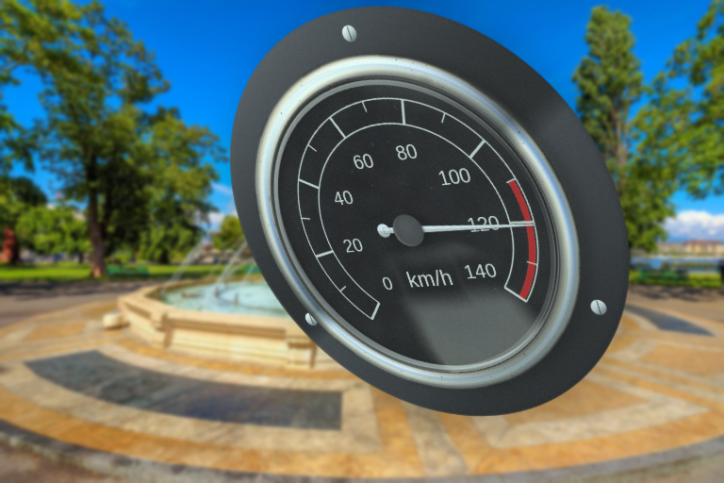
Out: 120 km/h
